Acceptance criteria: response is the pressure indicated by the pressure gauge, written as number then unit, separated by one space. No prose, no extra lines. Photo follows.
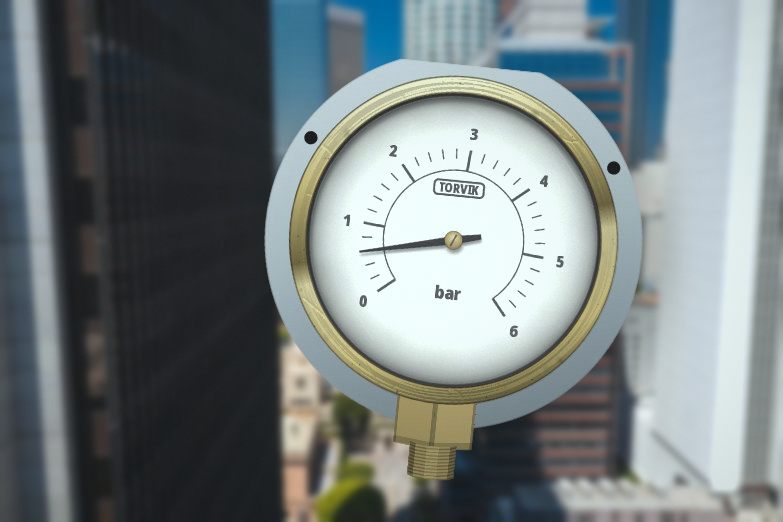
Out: 0.6 bar
